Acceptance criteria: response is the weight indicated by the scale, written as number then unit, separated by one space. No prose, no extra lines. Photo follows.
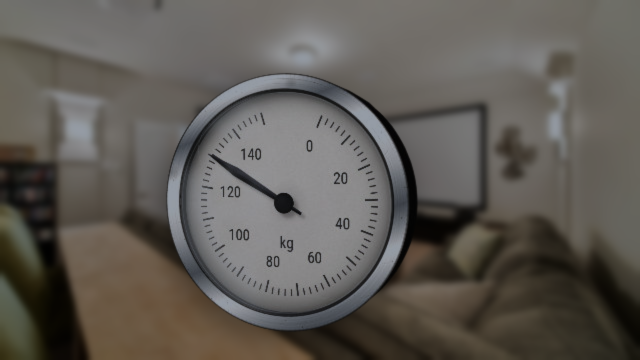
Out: 130 kg
